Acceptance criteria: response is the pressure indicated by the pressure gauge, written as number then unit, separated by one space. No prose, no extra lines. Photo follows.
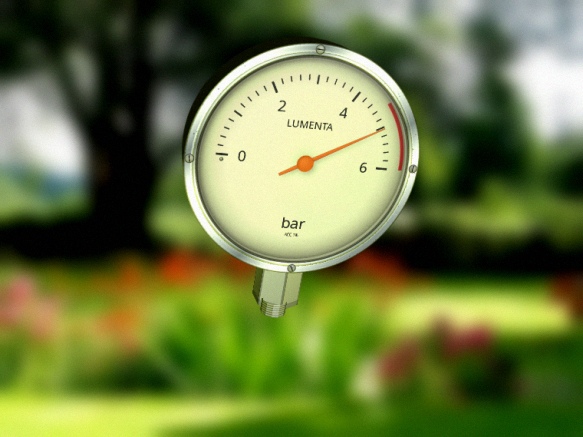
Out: 5 bar
